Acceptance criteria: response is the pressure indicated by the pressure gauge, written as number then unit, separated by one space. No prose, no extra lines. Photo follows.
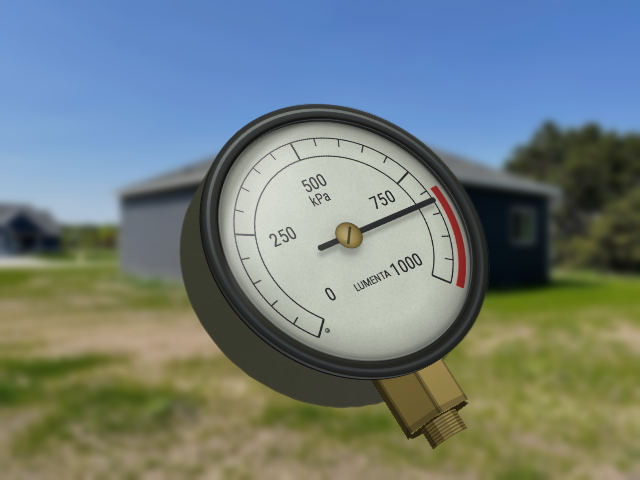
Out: 825 kPa
